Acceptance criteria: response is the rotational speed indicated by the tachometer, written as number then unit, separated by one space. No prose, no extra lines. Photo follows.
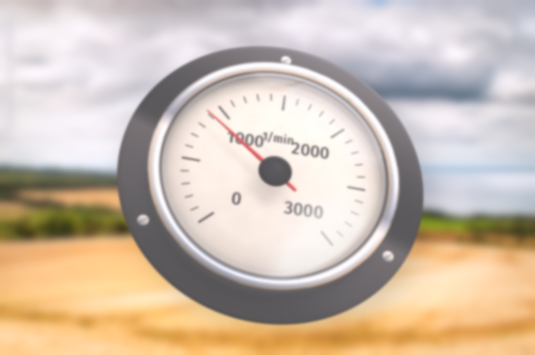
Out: 900 rpm
